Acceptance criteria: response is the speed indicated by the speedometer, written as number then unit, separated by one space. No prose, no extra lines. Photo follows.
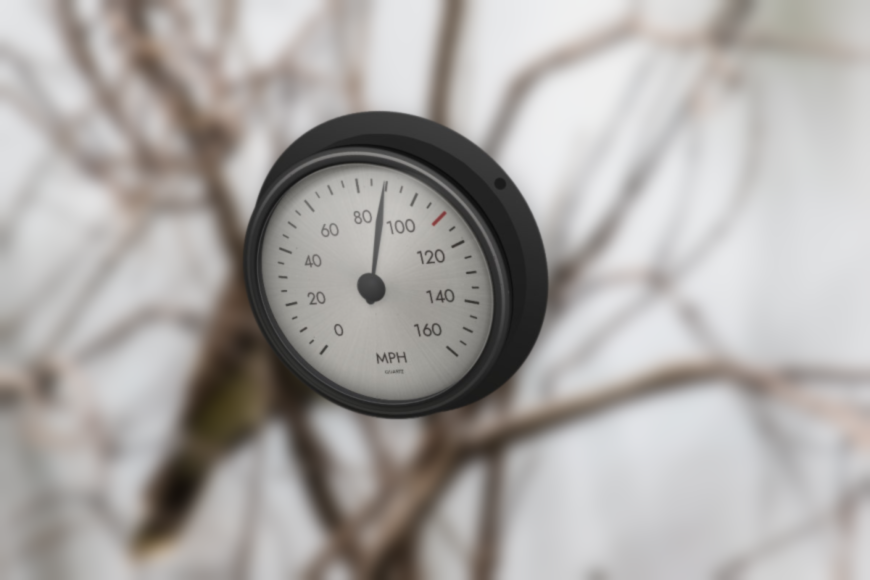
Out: 90 mph
